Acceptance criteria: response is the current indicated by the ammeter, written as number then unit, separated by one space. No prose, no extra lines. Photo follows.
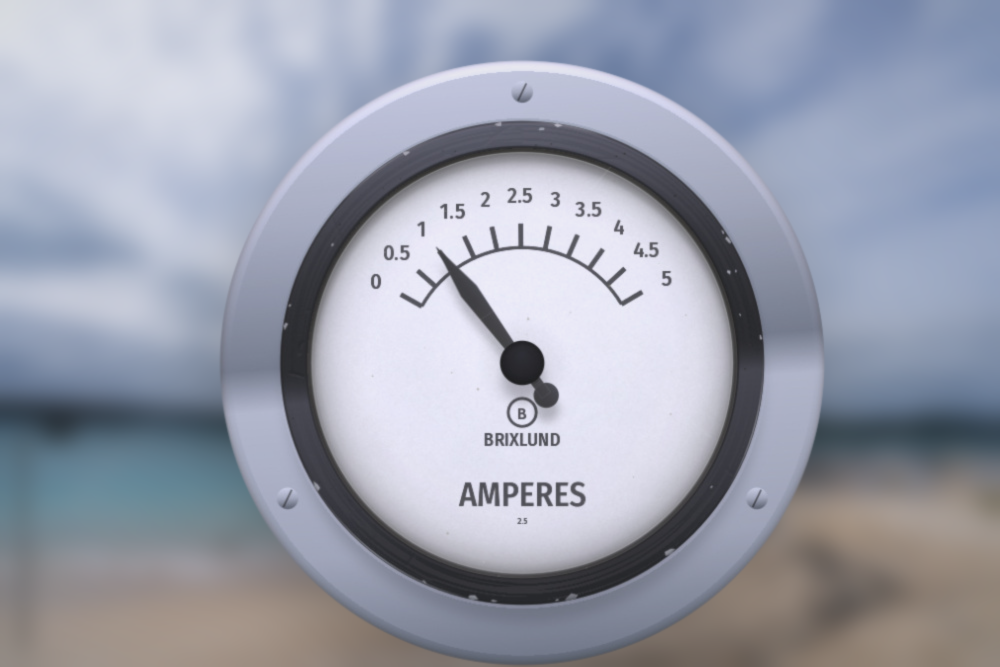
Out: 1 A
